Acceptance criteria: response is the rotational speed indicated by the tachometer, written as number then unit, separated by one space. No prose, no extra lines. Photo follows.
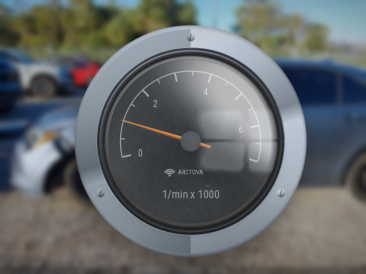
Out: 1000 rpm
